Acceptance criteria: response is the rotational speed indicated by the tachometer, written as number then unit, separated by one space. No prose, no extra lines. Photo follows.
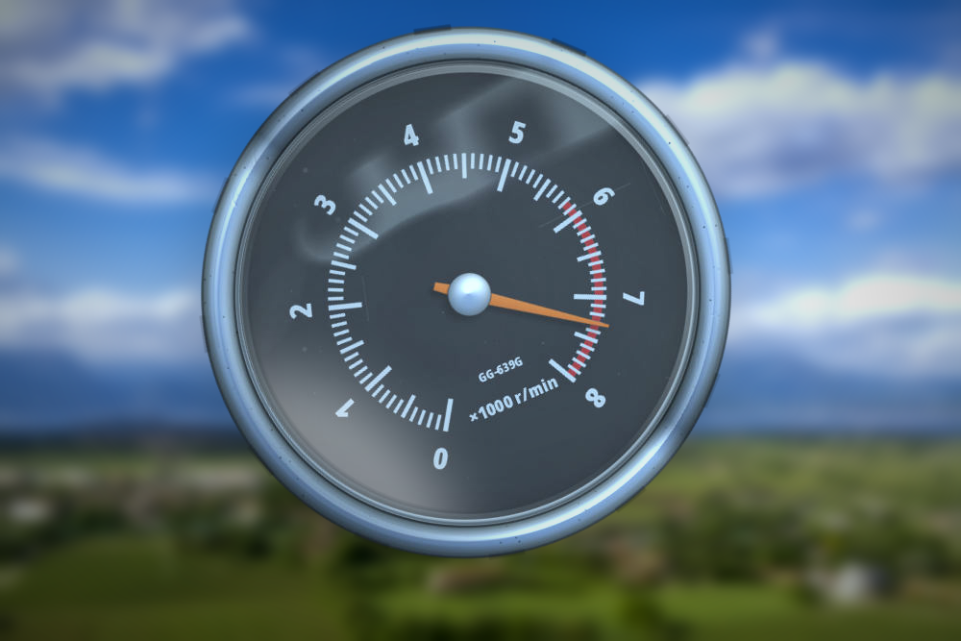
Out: 7300 rpm
